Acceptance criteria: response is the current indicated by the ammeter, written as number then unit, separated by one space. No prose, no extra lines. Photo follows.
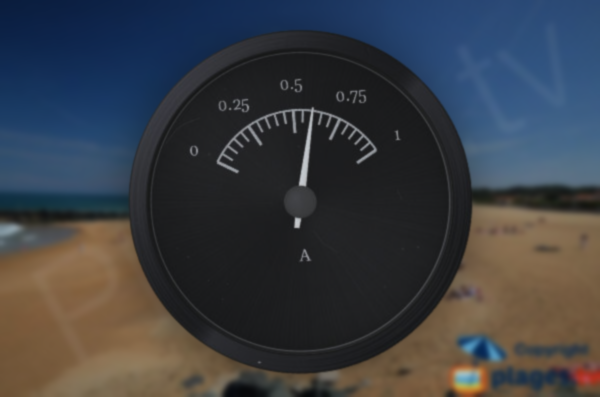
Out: 0.6 A
